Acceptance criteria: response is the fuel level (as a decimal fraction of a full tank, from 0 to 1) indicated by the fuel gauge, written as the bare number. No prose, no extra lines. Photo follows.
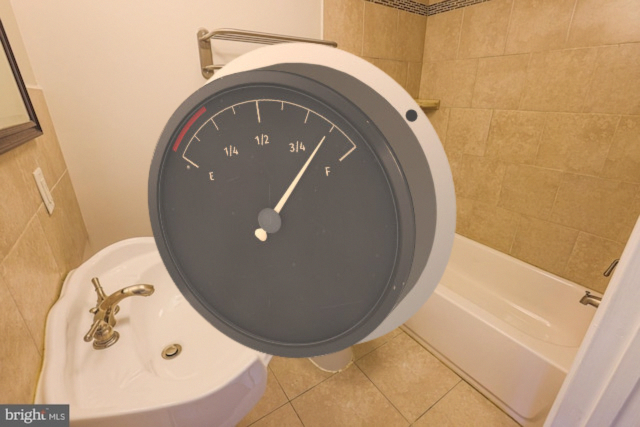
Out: 0.875
